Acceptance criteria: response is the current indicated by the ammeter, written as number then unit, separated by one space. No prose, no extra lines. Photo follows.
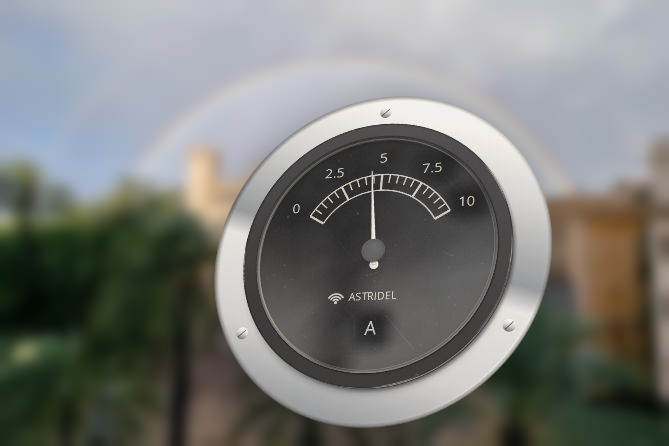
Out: 4.5 A
